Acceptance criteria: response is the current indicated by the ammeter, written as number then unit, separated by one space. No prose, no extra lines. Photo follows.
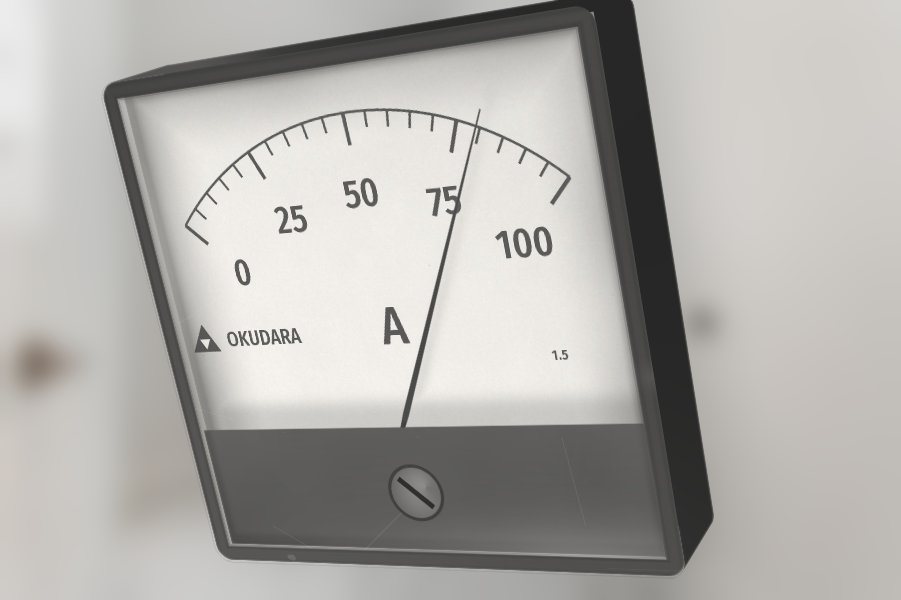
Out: 80 A
